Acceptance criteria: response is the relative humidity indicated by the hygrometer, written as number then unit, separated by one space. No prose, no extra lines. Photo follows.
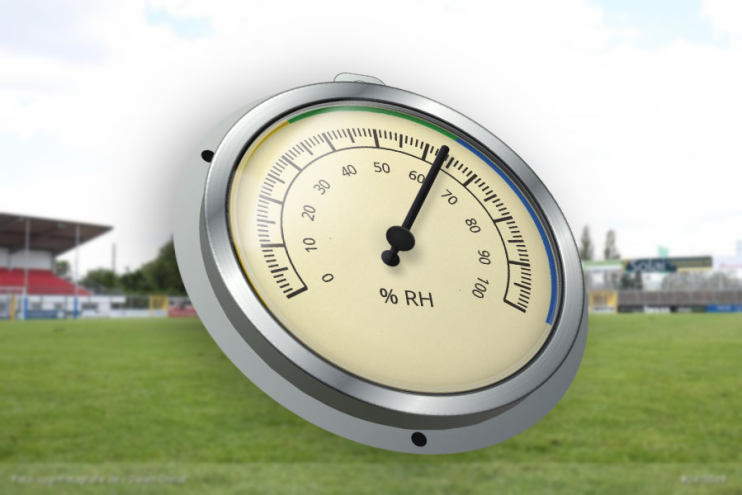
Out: 63 %
